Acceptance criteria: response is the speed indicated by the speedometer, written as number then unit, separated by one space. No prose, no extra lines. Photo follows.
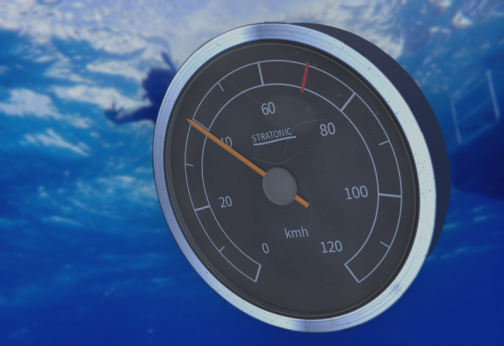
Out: 40 km/h
